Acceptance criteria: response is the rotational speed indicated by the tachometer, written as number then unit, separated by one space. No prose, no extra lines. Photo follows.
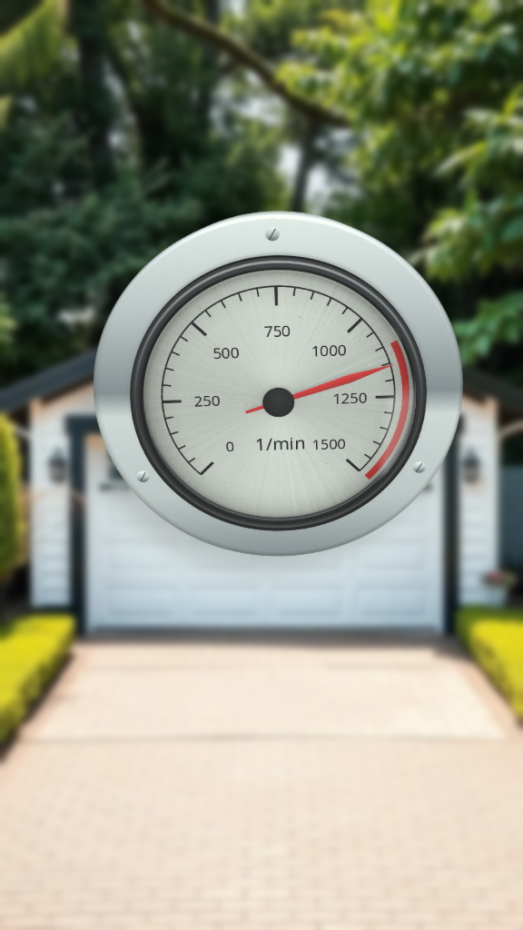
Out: 1150 rpm
